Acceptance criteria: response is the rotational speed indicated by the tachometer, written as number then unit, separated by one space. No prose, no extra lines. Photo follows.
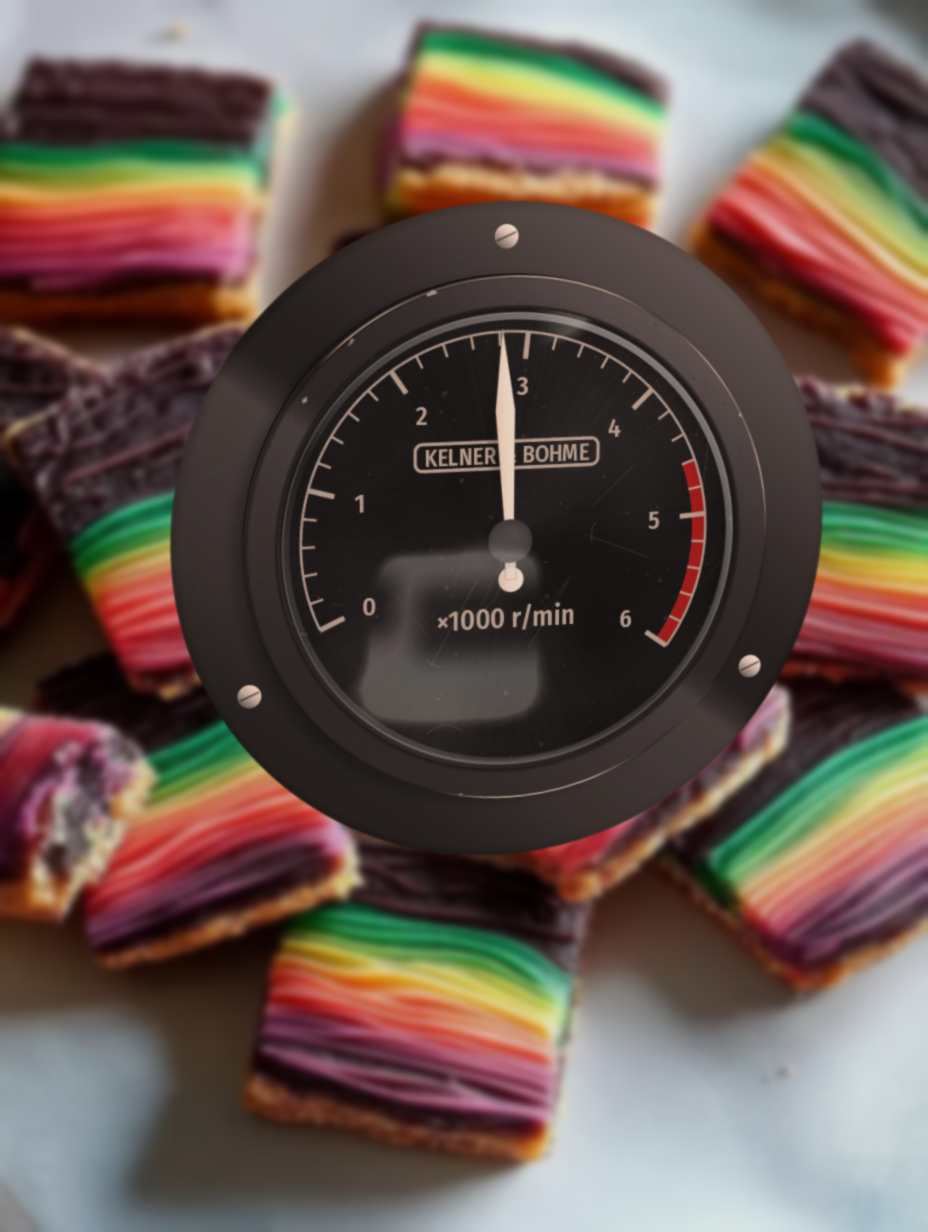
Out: 2800 rpm
